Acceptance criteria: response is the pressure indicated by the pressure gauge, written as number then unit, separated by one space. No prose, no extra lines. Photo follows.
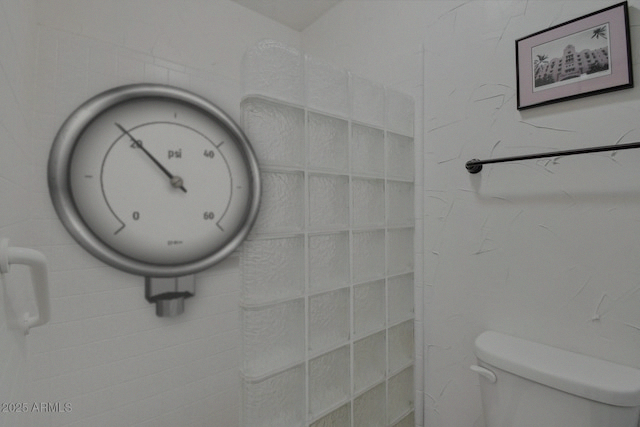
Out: 20 psi
